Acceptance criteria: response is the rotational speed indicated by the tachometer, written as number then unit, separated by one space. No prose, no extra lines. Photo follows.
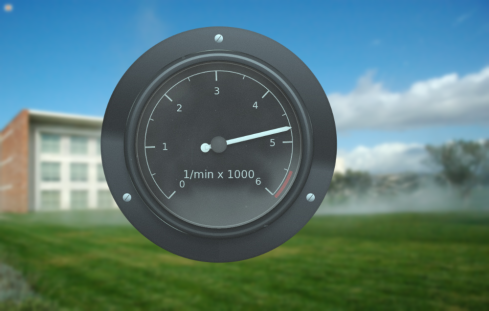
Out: 4750 rpm
